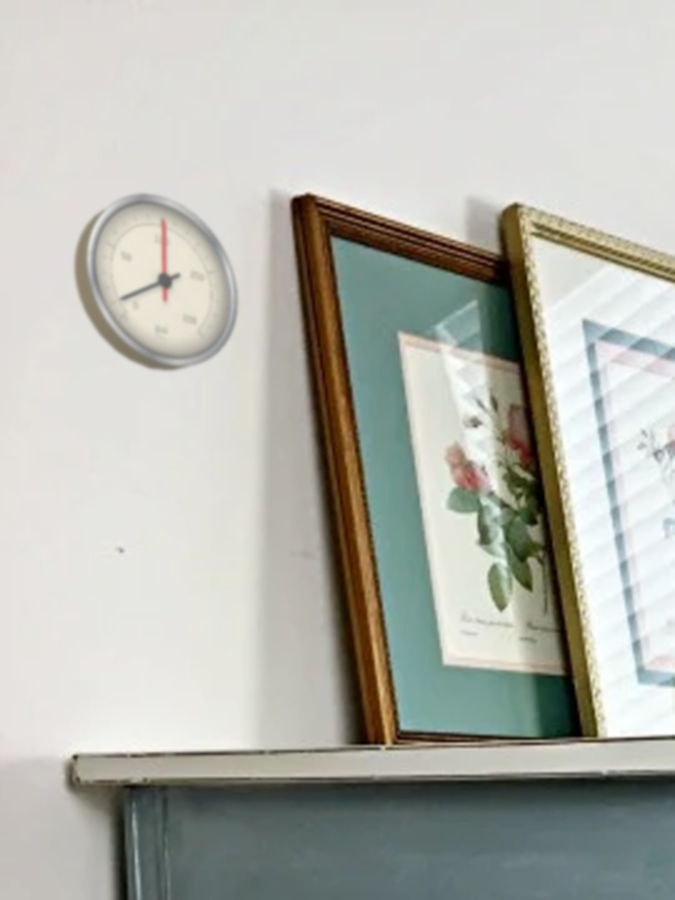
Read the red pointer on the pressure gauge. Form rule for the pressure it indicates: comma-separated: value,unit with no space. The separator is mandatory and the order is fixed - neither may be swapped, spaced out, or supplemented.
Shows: 100,psi
